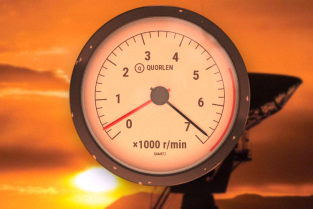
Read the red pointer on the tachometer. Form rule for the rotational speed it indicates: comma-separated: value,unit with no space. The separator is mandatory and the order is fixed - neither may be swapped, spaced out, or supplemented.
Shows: 300,rpm
